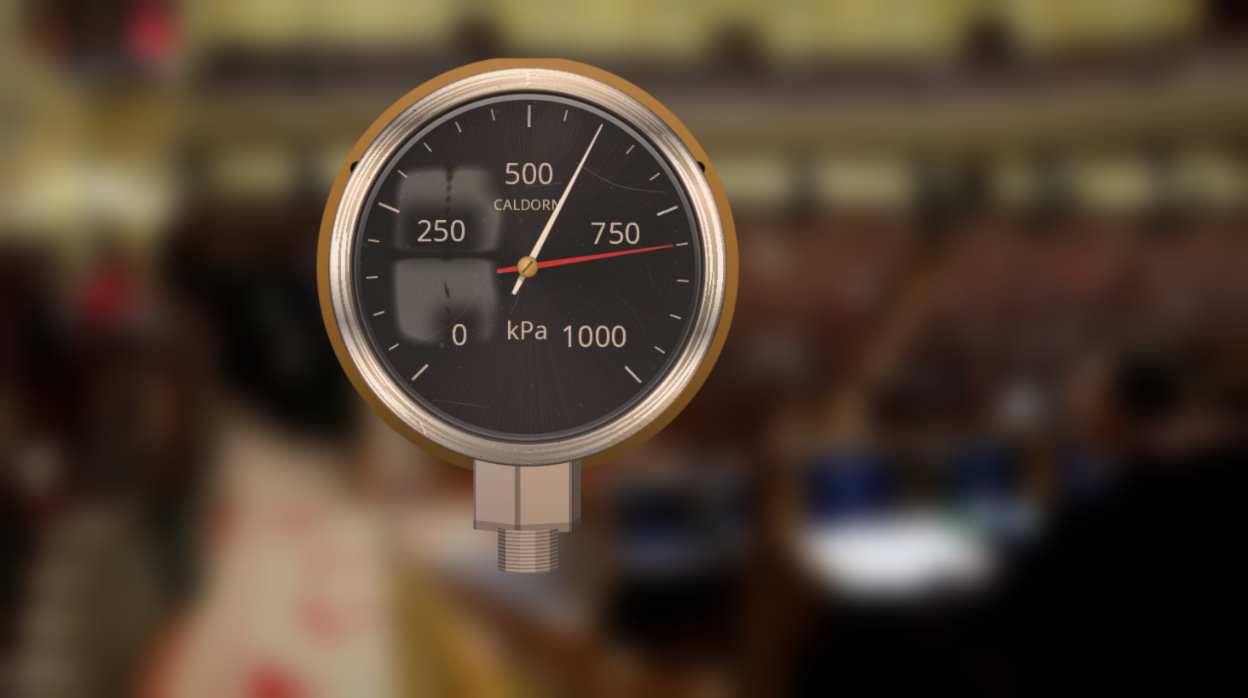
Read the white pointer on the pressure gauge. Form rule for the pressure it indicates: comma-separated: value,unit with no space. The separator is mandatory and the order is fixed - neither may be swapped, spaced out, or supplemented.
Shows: 600,kPa
